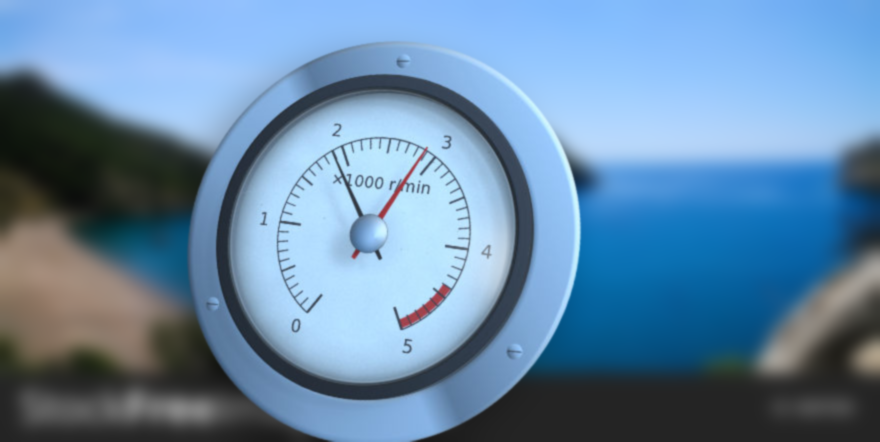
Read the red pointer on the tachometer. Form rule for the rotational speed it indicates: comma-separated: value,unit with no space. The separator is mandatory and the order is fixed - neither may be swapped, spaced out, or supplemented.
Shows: 2900,rpm
